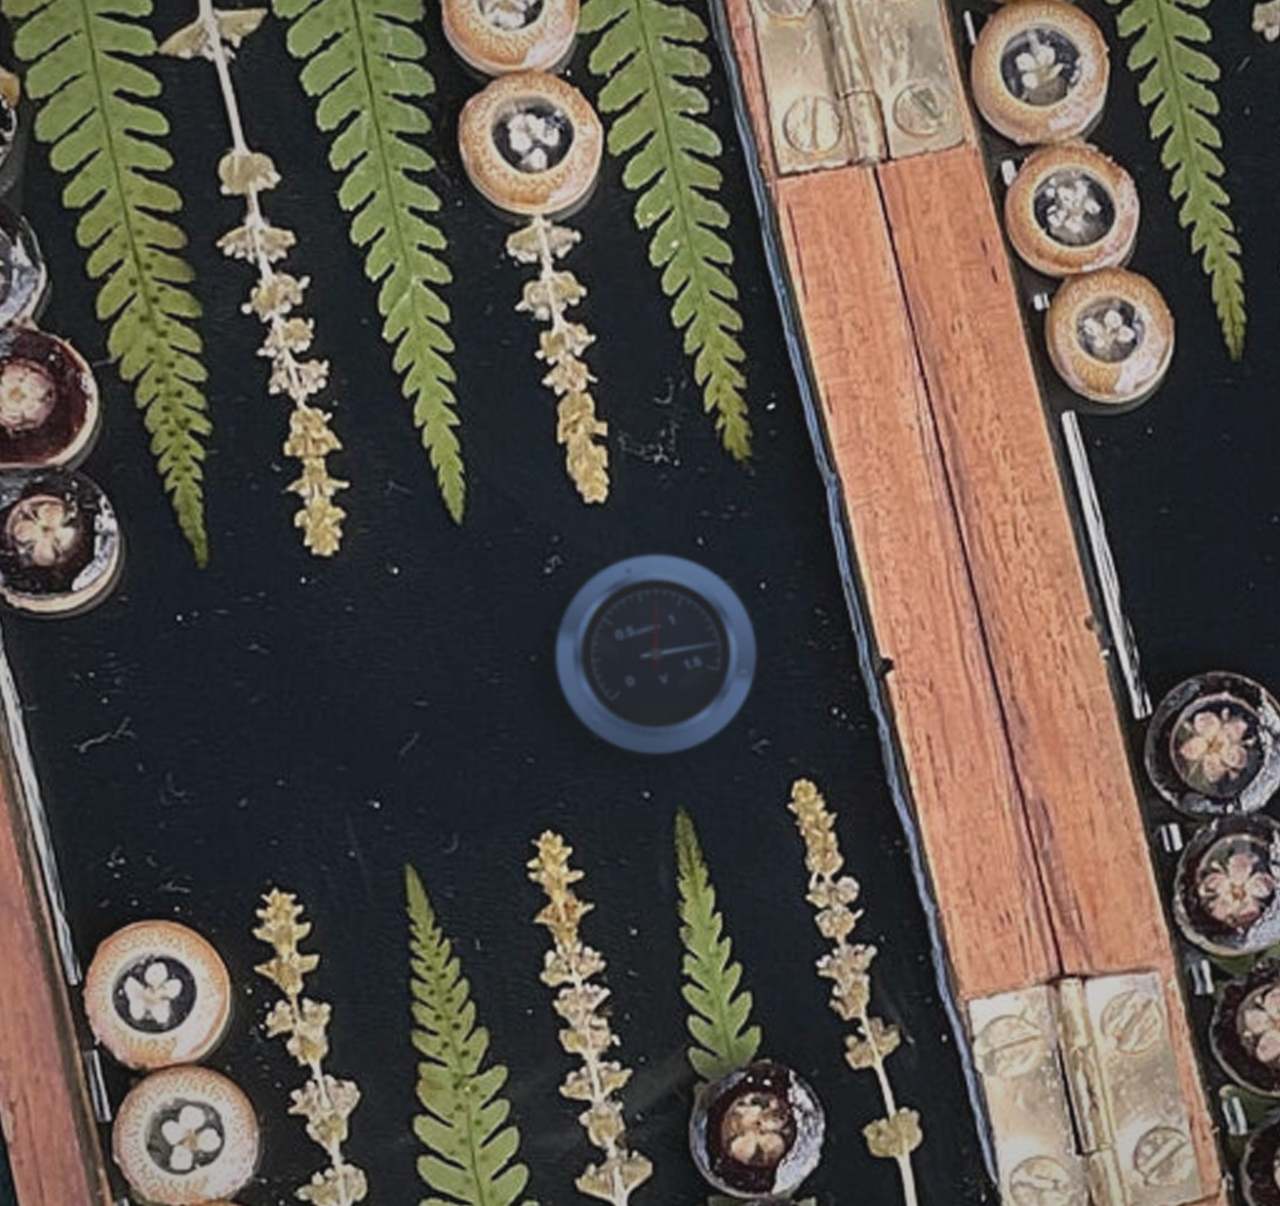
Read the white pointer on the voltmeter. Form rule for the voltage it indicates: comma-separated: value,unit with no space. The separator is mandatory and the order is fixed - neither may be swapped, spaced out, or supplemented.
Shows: 1.35,V
